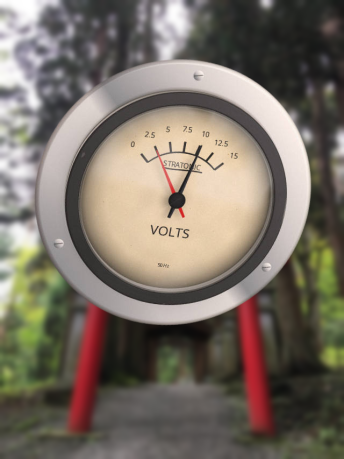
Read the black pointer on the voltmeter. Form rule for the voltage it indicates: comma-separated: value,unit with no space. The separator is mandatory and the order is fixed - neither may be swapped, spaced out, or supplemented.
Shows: 10,V
